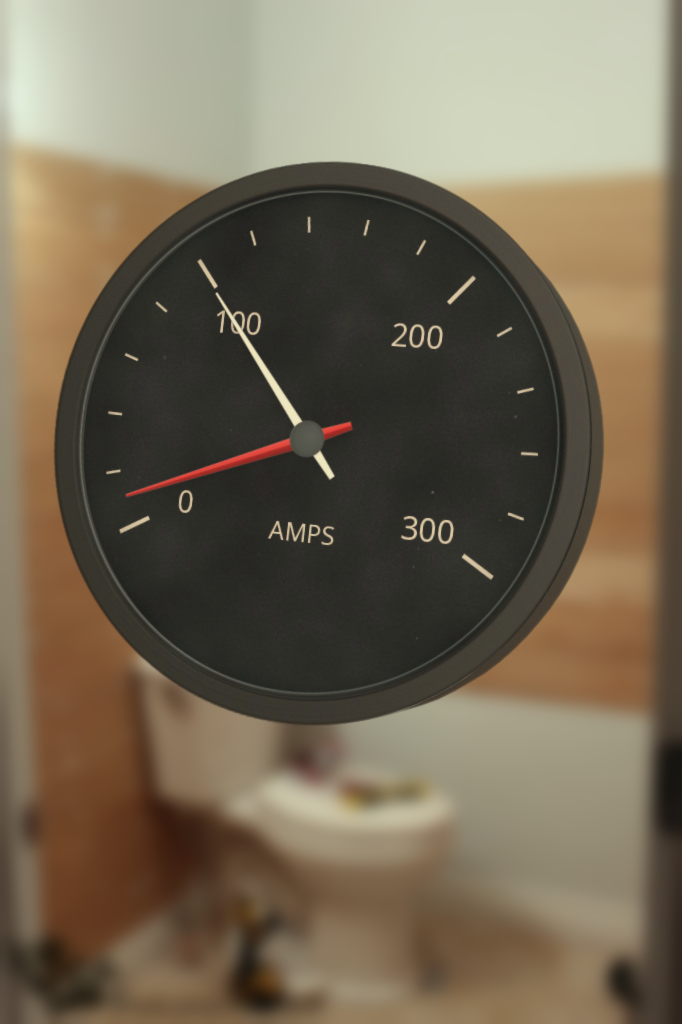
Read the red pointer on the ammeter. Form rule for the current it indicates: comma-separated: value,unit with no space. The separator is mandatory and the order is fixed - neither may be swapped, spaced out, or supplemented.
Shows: 10,A
